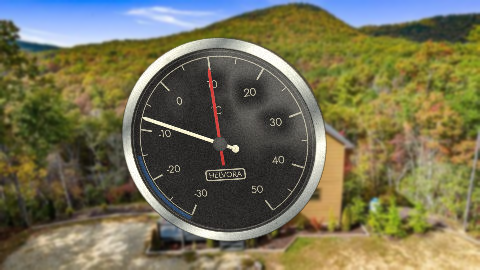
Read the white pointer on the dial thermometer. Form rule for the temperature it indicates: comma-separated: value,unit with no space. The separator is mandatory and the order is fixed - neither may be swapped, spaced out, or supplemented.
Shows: -7.5,°C
